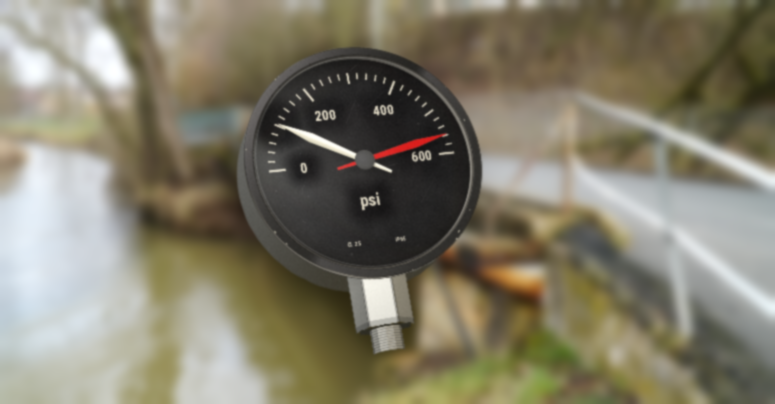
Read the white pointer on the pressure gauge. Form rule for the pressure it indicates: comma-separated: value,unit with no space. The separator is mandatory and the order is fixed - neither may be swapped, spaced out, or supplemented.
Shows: 100,psi
